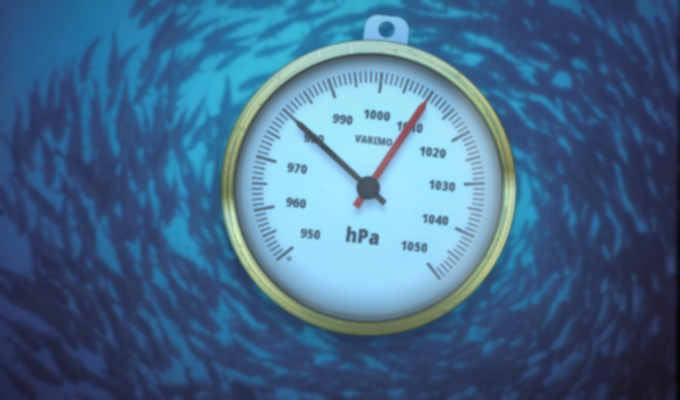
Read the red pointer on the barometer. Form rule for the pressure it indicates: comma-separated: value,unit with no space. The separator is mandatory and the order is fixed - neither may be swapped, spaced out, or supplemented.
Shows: 1010,hPa
